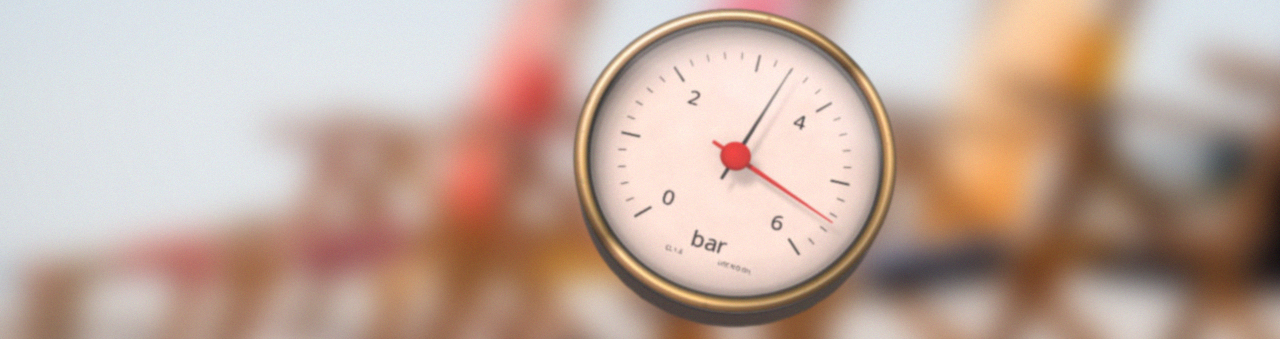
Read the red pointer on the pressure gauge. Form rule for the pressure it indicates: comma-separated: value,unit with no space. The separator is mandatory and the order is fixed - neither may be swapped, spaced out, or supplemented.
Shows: 5.5,bar
